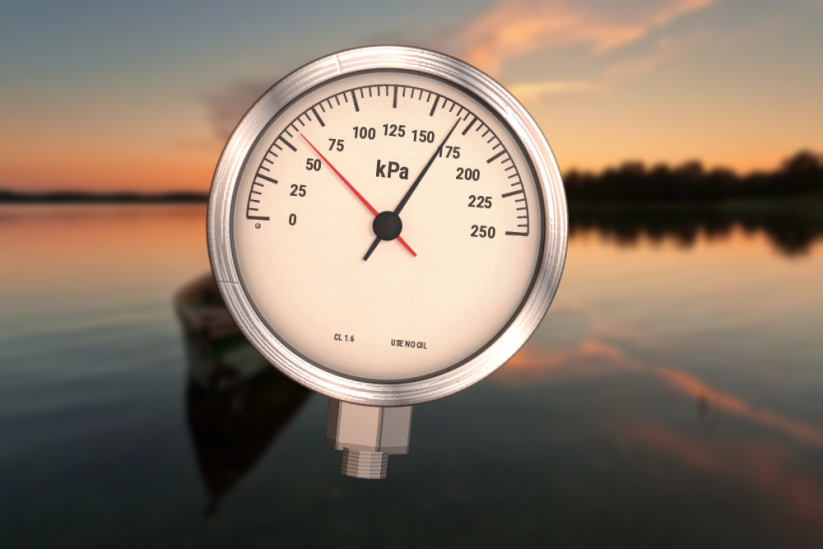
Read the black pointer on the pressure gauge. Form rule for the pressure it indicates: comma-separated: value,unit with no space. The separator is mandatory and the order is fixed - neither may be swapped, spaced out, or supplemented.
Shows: 167.5,kPa
